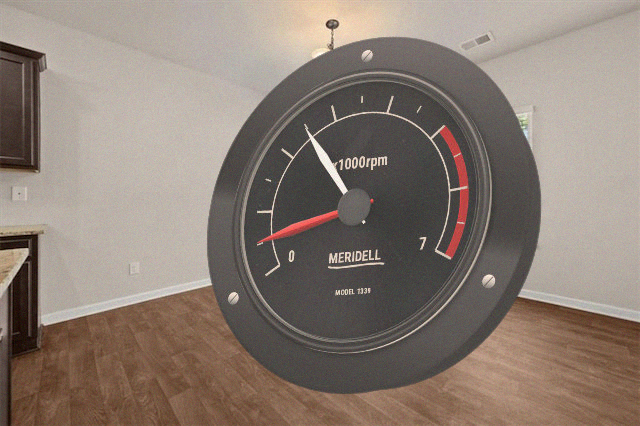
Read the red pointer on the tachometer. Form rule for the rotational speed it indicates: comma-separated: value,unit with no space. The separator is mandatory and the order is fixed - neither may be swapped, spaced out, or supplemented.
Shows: 500,rpm
